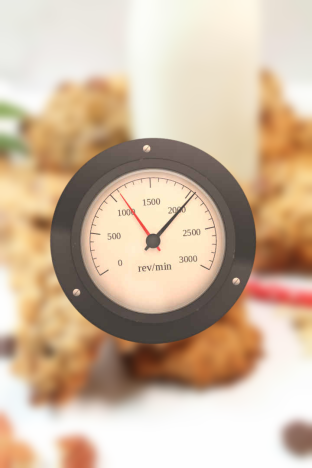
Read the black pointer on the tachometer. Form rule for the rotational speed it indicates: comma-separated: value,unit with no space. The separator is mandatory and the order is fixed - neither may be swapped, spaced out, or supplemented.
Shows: 2050,rpm
